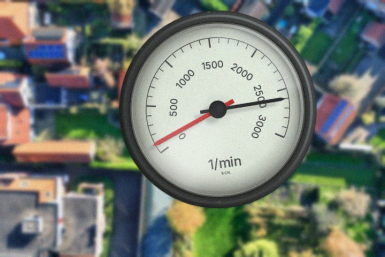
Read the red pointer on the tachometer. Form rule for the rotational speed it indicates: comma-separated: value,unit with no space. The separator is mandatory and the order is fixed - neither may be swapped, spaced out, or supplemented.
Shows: 100,rpm
